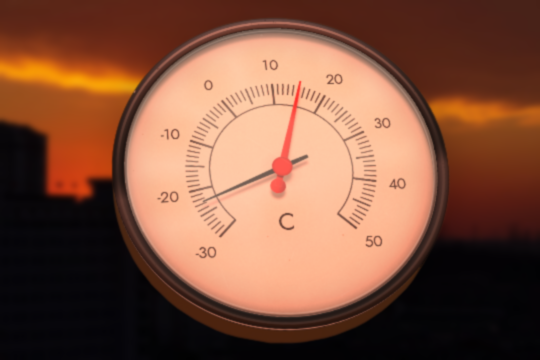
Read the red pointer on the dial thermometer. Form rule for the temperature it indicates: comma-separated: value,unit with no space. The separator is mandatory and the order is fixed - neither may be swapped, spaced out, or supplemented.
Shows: 15,°C
